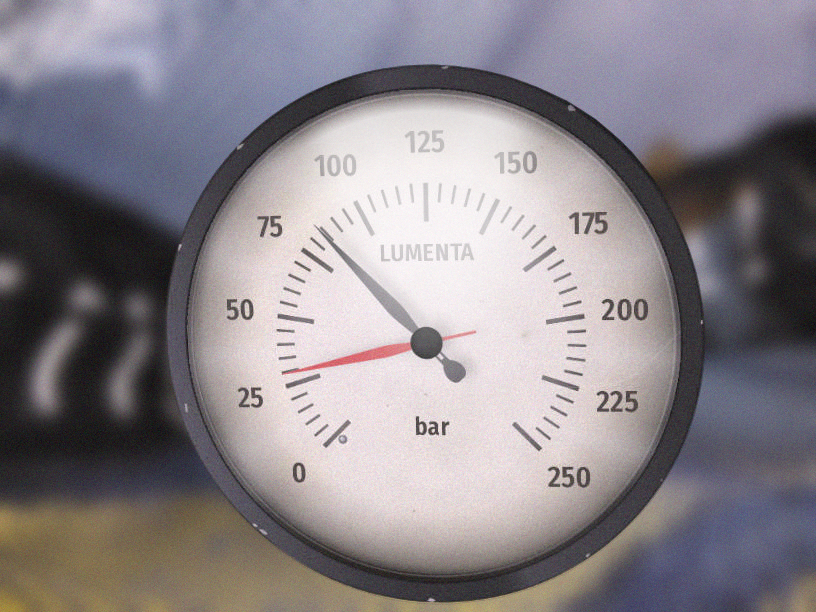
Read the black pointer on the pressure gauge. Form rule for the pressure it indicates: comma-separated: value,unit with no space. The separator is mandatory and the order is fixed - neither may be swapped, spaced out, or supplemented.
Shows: 85,bar
